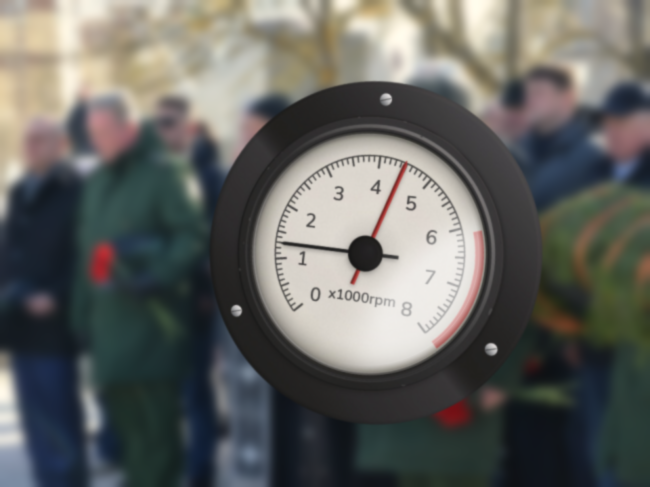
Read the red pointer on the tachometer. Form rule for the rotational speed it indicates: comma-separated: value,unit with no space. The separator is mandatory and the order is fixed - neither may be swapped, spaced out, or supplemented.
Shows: 4500,rpm
